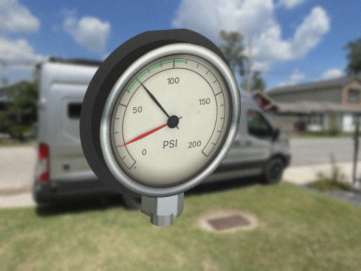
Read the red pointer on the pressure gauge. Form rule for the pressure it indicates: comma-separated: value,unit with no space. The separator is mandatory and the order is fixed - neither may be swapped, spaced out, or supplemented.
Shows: 20,psi
